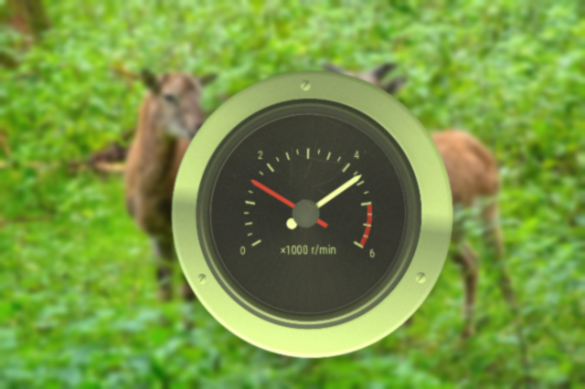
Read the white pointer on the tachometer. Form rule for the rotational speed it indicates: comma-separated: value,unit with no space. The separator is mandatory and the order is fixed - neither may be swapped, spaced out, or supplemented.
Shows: 4375,rpm
